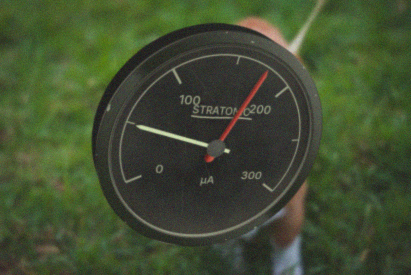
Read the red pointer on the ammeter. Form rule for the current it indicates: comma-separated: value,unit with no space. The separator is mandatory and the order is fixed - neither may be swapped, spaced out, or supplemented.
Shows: 175,µA
